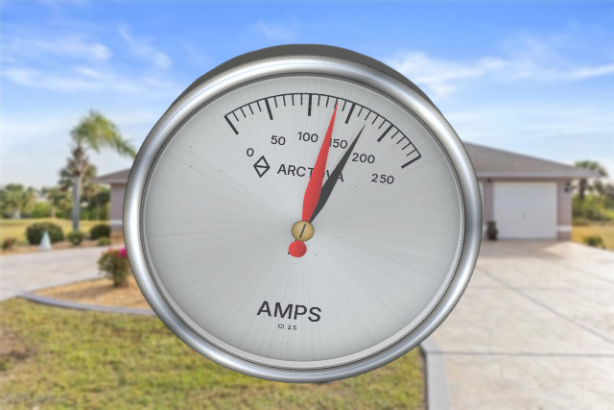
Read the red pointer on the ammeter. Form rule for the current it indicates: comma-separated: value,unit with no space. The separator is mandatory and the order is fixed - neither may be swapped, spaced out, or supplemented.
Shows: 130,A
